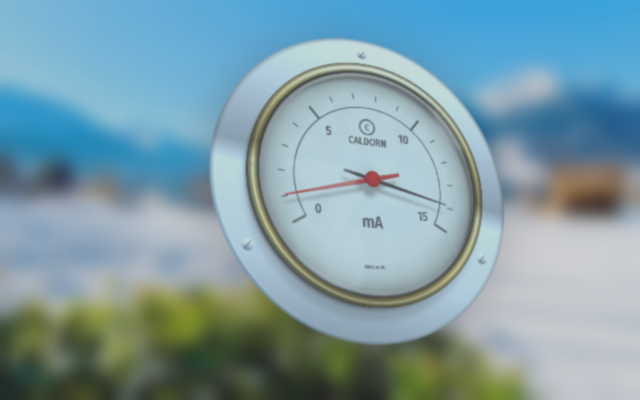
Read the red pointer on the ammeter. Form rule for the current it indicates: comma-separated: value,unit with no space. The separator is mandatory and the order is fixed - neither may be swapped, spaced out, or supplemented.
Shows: 1,mA
